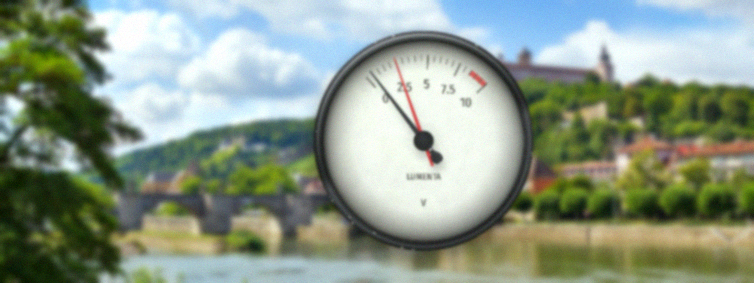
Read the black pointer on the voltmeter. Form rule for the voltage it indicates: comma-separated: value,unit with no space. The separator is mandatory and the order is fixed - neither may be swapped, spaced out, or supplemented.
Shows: 0.5,V
